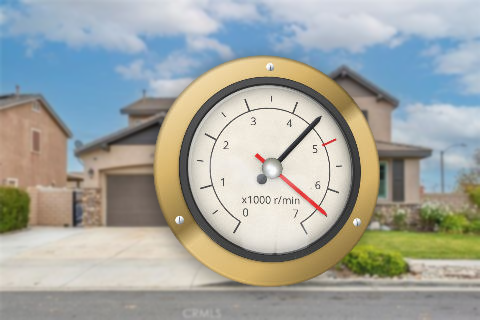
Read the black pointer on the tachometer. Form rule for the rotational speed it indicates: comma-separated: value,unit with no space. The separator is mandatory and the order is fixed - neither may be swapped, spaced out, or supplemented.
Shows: 4500,rpm
